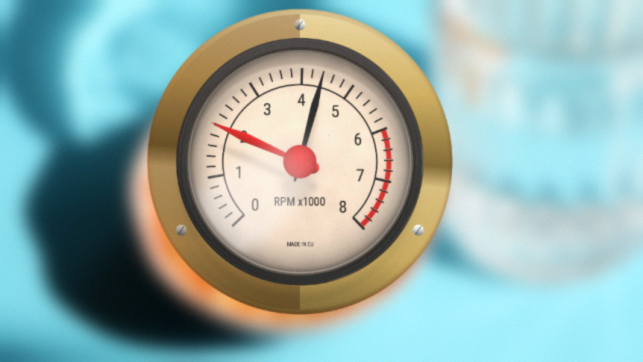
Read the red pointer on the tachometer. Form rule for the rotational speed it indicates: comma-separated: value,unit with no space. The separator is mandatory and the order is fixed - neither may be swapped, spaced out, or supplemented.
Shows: 2000,rpm
